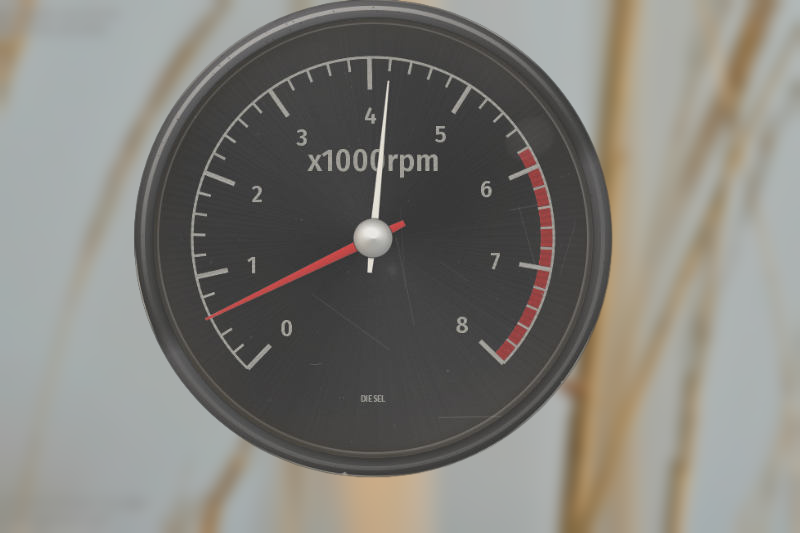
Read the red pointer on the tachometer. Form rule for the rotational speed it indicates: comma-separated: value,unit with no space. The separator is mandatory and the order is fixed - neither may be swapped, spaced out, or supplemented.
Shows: 600,rpm
